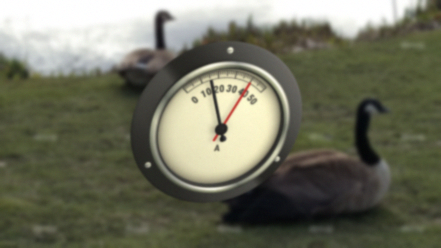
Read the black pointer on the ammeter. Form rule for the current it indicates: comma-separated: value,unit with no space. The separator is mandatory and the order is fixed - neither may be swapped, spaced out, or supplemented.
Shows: 15,A
